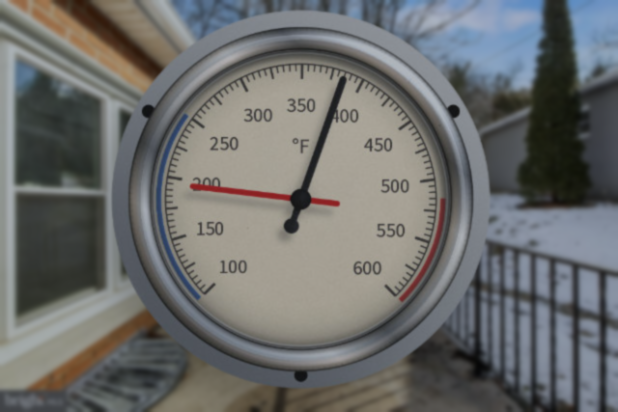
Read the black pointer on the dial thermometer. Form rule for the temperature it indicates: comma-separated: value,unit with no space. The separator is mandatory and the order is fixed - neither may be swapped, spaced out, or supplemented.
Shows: 385,°F
